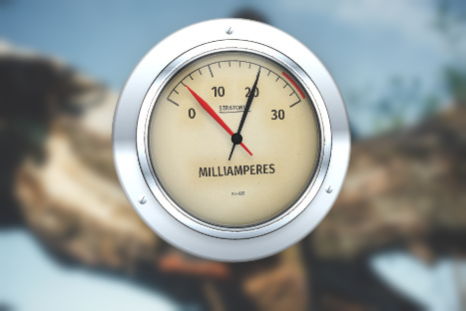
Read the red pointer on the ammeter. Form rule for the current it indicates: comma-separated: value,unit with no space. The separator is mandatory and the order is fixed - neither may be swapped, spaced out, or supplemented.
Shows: 4,mA
